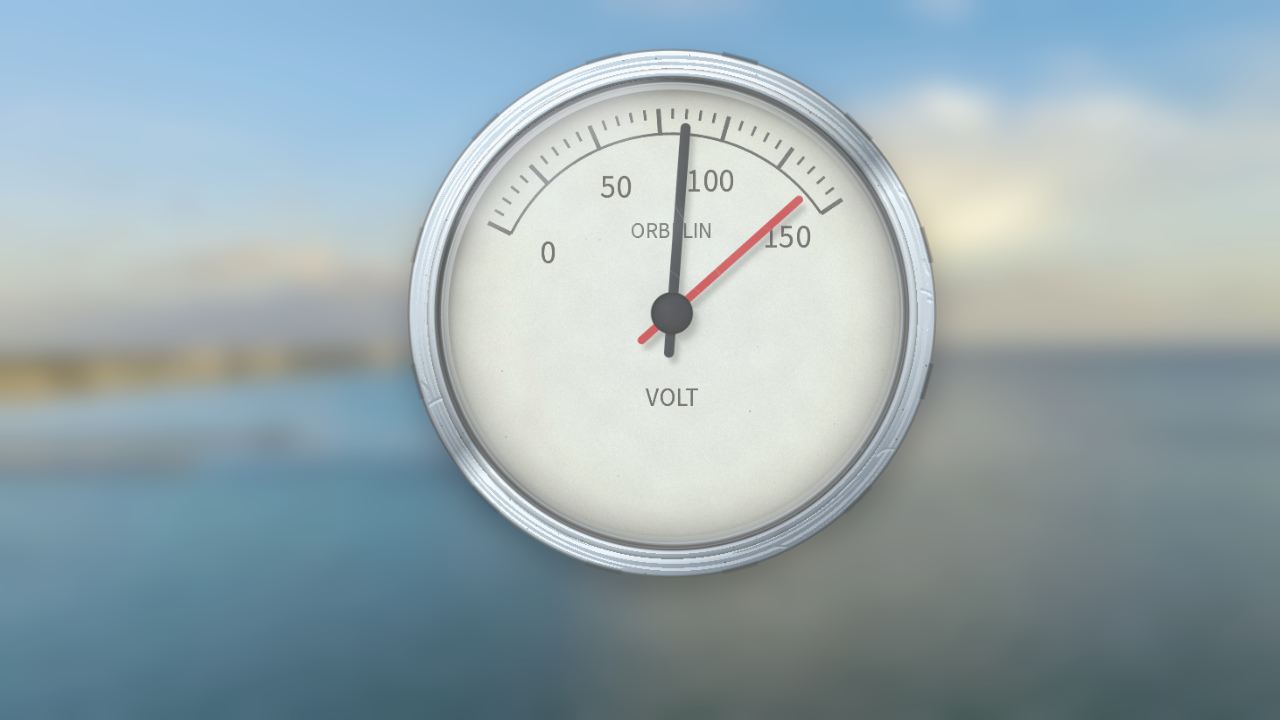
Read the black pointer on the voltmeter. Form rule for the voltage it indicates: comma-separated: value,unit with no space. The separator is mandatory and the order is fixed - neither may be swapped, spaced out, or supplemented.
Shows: 85,V
